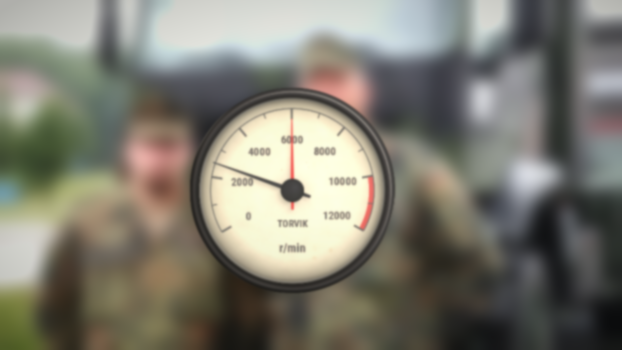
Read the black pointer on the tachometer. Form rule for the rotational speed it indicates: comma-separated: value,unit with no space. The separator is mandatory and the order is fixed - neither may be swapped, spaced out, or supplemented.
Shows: 2500,rpm
